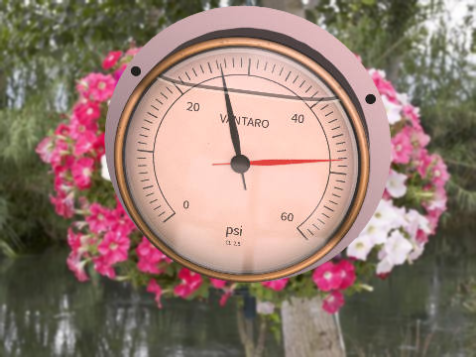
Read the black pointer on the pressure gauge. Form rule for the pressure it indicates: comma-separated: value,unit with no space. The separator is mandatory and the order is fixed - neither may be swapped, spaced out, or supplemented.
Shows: 26.5,psi
